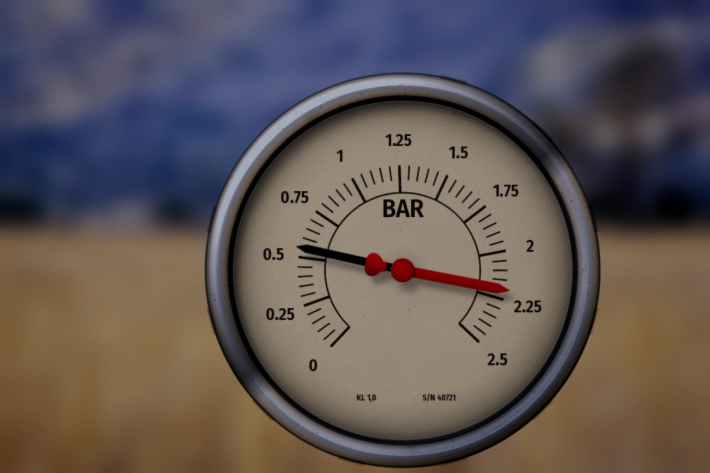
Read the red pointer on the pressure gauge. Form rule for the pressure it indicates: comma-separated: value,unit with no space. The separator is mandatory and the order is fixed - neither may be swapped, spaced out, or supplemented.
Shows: 2.2,bar
